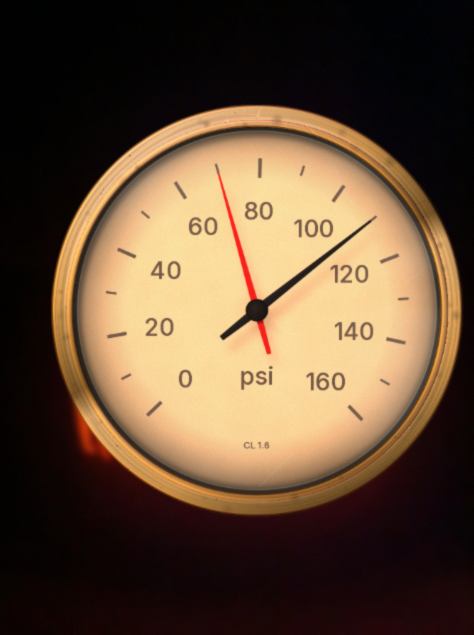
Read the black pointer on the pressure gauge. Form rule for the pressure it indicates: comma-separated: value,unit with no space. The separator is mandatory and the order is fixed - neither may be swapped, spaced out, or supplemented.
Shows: 110,psi
